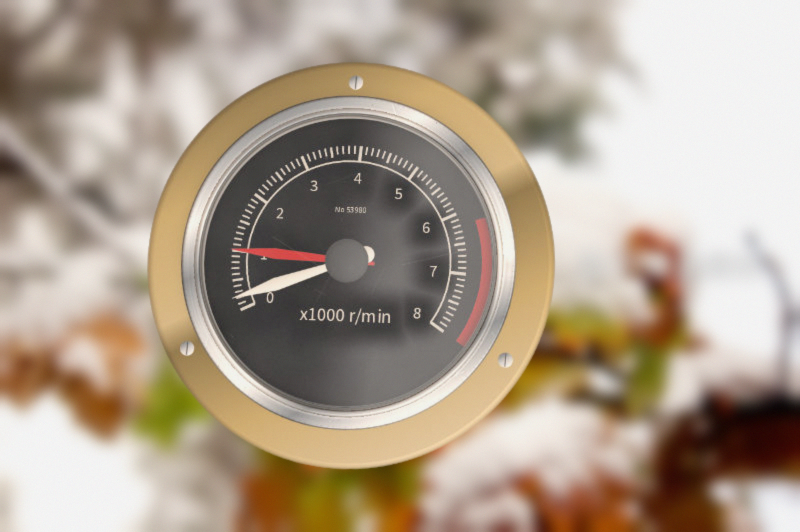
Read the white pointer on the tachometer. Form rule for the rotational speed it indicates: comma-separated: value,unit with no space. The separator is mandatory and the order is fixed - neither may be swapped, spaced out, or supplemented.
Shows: 200,rpm
